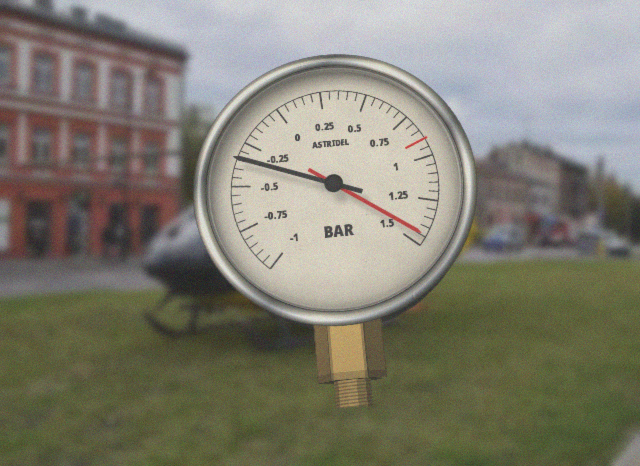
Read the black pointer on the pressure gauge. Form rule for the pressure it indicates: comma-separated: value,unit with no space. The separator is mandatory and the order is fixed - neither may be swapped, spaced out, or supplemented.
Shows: -0.35,bar
